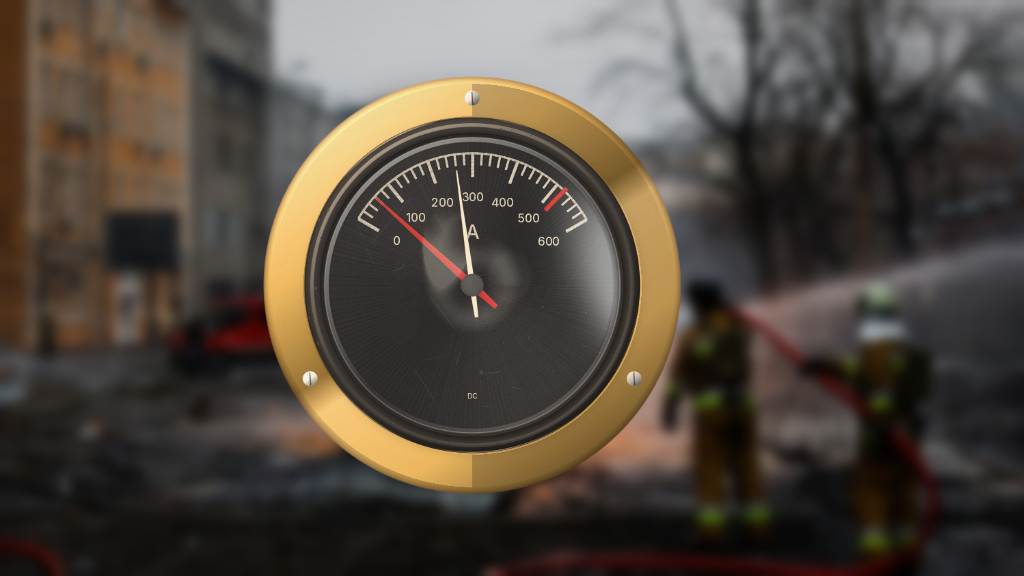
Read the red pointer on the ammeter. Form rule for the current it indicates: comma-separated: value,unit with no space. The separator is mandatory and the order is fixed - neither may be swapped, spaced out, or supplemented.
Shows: 60,A
